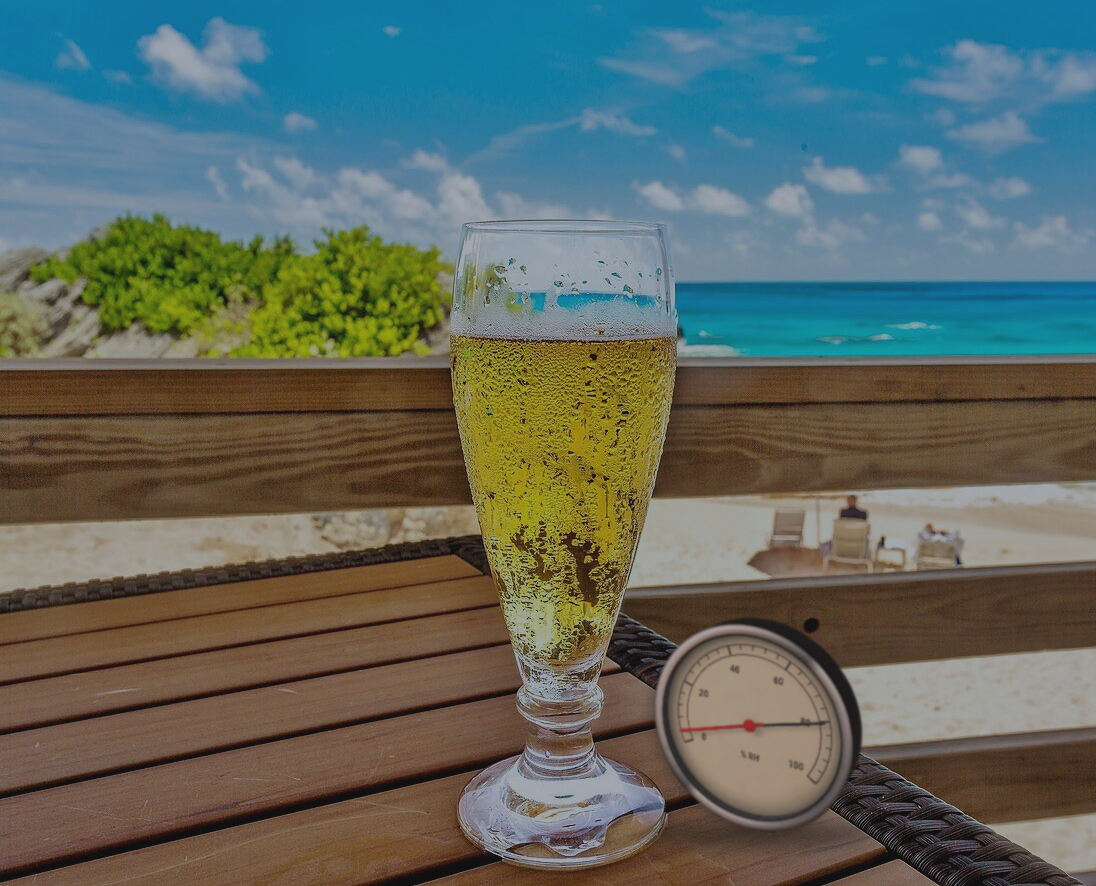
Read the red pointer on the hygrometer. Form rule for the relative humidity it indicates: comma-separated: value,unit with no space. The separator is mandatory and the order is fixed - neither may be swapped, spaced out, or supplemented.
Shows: 4,%
